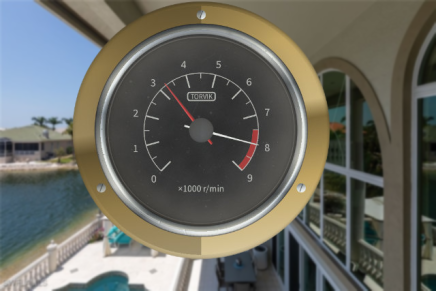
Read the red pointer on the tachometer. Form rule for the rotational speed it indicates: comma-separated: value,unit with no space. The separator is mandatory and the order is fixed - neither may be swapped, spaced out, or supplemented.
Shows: 3250,rpm
